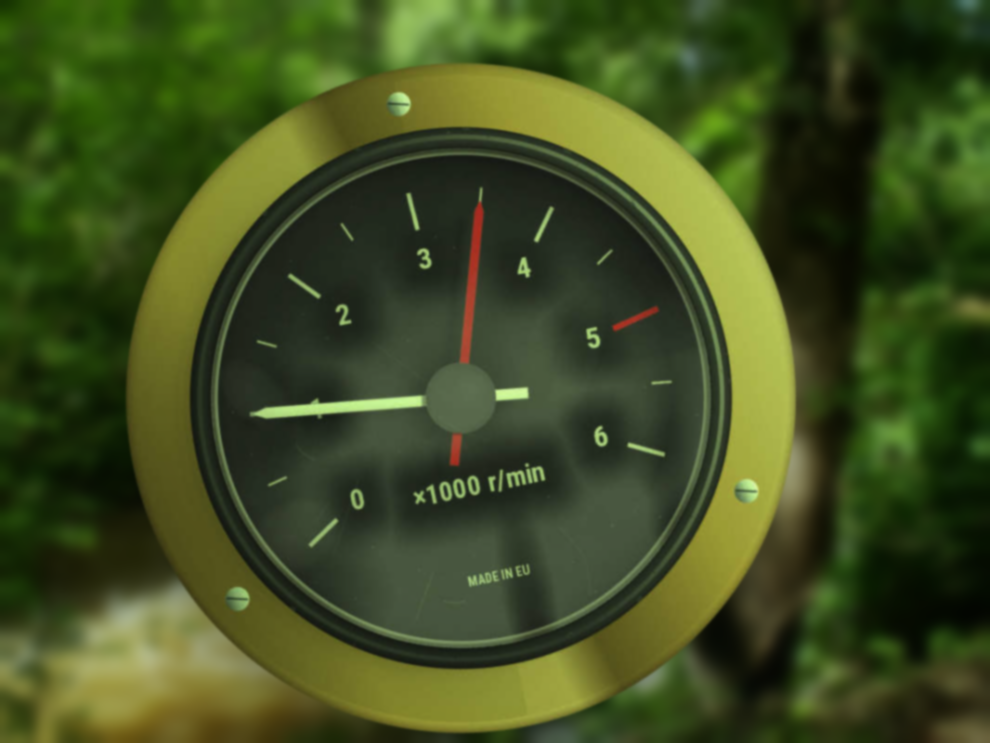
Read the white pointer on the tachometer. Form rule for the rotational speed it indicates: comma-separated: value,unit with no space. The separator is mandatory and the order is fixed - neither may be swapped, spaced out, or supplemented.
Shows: 1000,rpm
